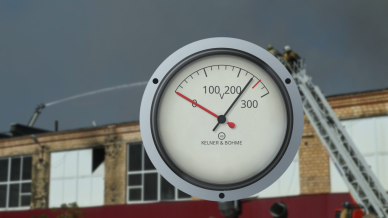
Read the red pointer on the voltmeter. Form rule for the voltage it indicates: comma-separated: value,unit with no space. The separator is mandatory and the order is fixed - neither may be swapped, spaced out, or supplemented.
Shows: 0,V
